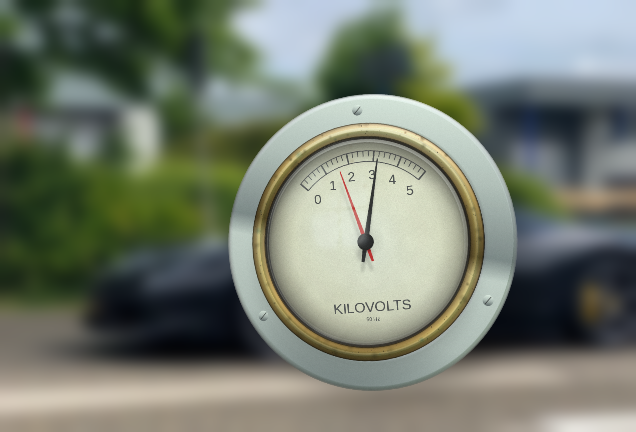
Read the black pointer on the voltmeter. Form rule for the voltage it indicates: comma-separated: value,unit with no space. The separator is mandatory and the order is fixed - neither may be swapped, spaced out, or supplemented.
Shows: 3.2,kV
